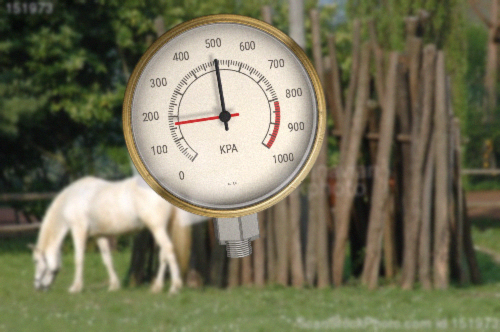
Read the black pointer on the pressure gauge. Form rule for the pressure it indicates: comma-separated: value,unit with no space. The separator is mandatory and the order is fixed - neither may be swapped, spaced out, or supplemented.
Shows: 500,kPa
